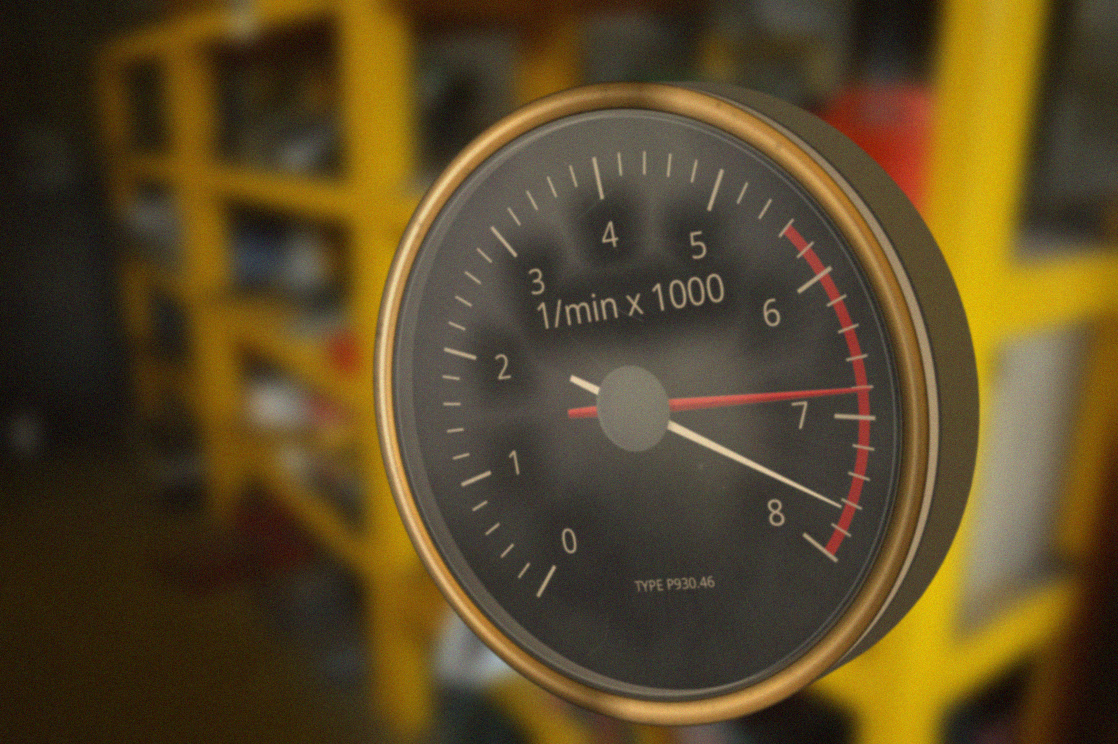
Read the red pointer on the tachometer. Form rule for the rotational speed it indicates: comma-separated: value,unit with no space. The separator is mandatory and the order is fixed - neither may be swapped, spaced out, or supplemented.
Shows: 6800,rpm
